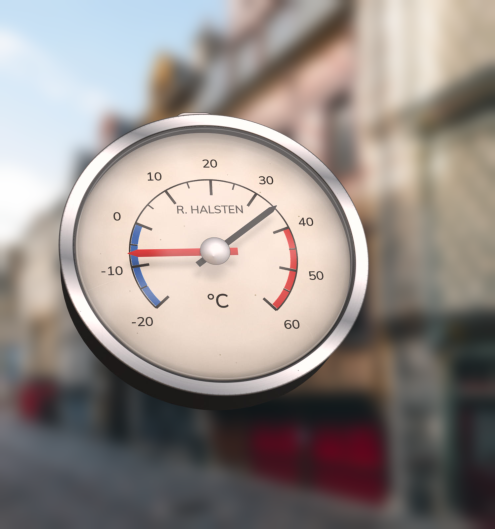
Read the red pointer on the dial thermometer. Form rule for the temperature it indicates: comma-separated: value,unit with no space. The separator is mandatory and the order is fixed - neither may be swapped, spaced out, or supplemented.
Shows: -7.5,°C
